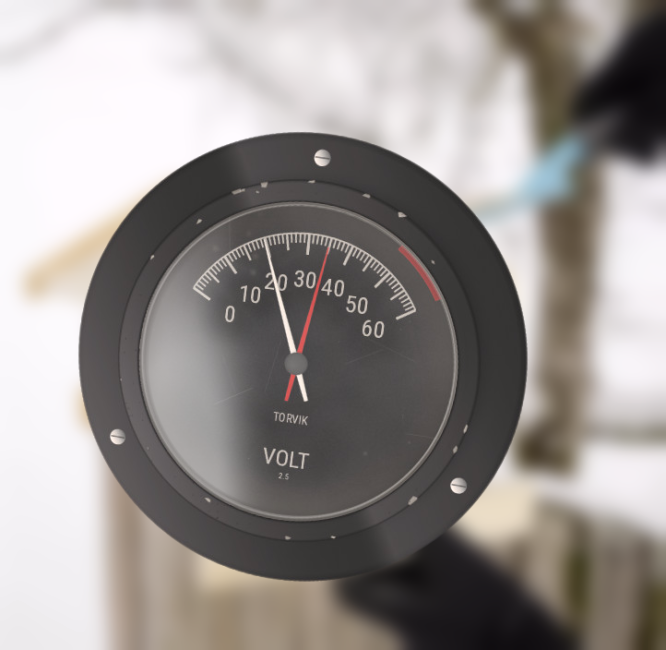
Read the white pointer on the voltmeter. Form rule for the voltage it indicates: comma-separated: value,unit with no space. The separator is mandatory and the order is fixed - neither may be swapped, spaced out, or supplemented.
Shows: 20,V
